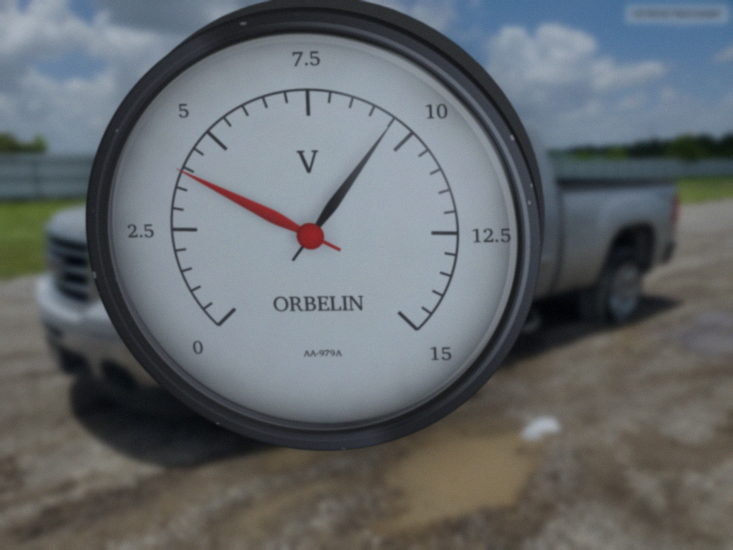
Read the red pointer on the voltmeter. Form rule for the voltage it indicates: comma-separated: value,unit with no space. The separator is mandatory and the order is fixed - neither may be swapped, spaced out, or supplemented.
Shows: 4,V
